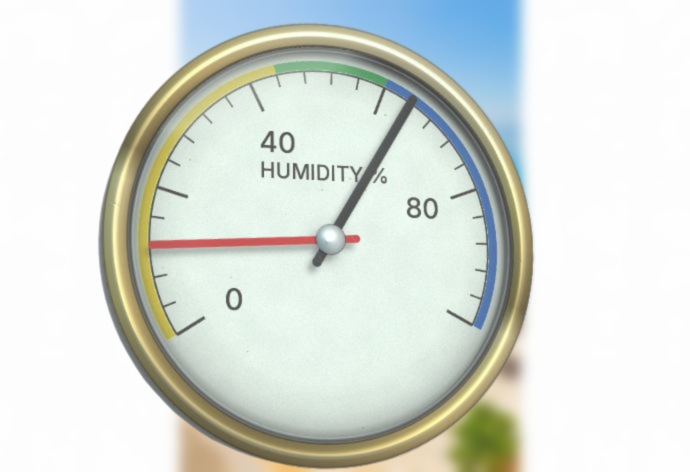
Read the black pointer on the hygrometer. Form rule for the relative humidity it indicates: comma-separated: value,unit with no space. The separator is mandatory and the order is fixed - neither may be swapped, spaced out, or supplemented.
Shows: 64,%
